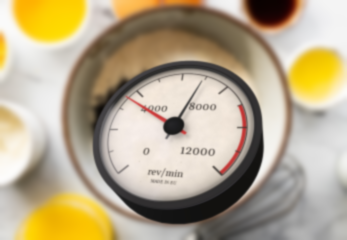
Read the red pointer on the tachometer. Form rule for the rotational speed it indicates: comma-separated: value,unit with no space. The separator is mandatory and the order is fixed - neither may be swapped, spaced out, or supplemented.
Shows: 3500,rpm
